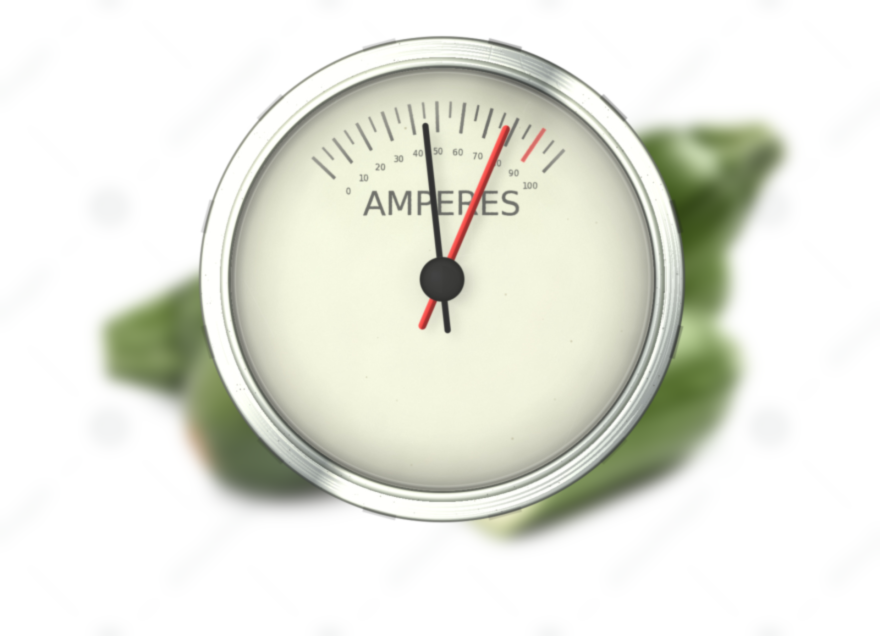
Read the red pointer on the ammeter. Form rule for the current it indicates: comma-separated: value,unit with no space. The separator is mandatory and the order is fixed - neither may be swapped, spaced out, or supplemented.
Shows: 77.5,A
